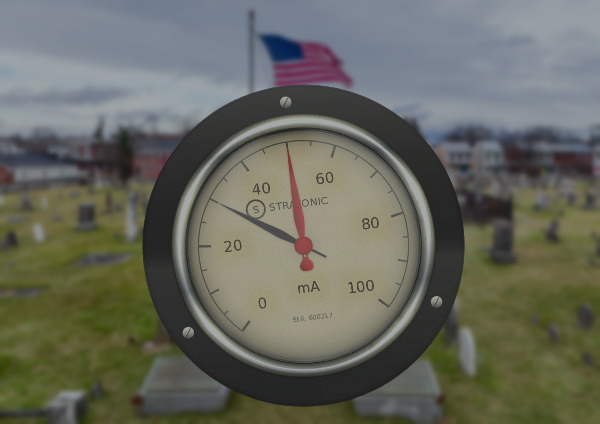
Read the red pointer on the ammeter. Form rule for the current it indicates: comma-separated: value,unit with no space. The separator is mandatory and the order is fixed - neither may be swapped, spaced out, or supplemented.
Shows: 50,mA
